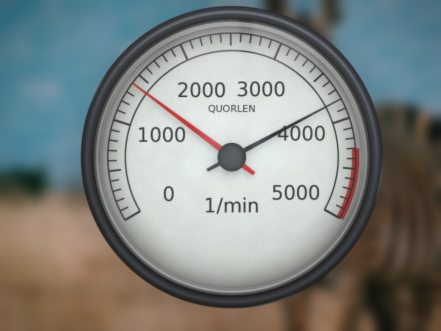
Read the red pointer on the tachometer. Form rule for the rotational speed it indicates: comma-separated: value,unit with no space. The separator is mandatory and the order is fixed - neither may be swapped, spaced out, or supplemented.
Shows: 1400,rpm
